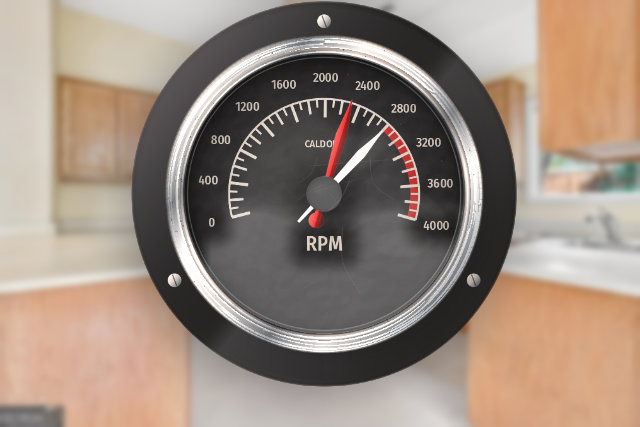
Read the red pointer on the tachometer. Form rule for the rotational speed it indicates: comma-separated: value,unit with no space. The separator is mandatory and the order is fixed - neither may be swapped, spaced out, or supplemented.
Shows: 2300,rpm
